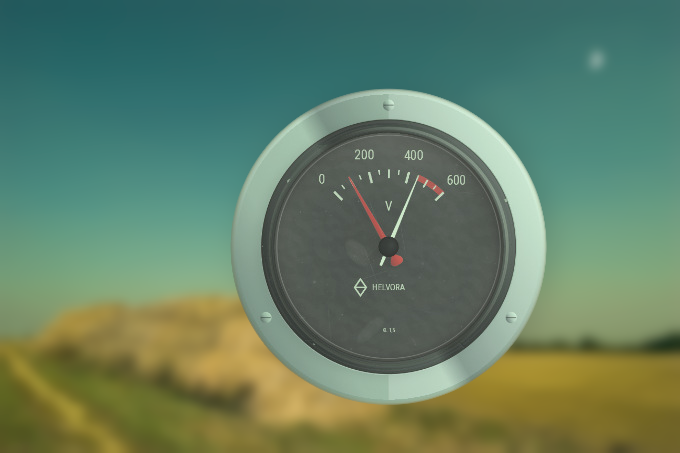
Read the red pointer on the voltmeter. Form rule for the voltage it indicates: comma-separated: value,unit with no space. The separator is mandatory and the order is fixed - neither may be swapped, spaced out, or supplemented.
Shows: 100,V
